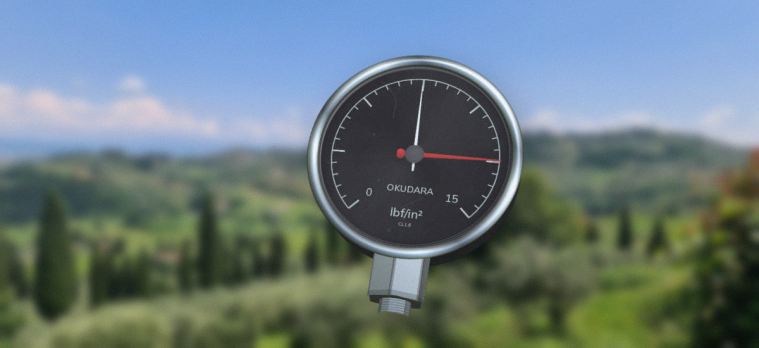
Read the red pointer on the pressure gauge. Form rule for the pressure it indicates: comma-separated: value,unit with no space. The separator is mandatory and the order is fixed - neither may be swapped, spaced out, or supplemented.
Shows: 12.5,psi
